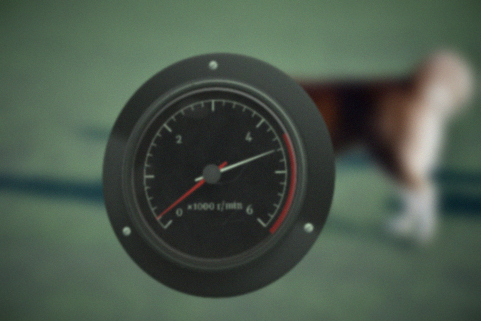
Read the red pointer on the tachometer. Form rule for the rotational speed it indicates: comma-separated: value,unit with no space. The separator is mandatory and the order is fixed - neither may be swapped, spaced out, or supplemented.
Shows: 200,rpm
